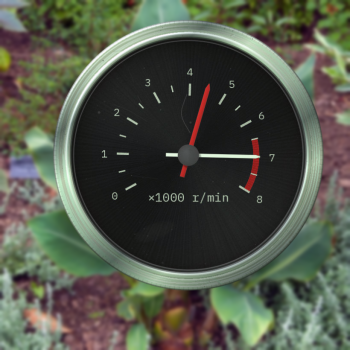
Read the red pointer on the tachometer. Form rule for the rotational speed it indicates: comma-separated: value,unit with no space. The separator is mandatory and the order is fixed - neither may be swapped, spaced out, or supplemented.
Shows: 4500,rpm
